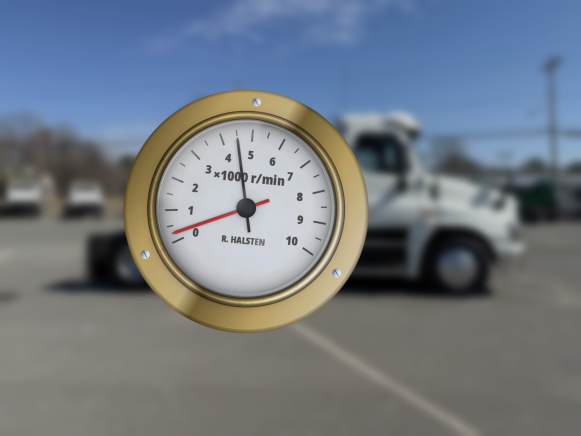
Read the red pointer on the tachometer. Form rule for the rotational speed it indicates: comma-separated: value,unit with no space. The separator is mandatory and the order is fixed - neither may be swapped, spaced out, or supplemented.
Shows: 250,rpm
